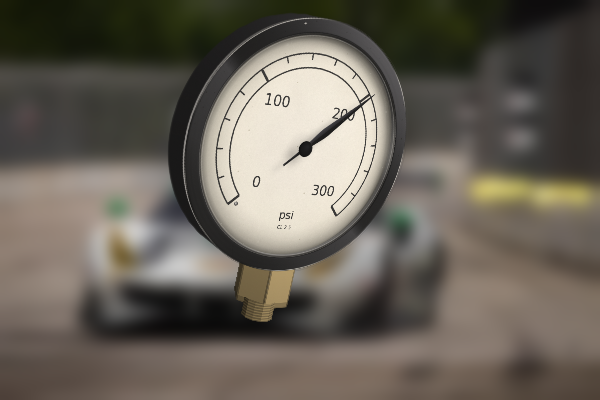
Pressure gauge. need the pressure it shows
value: 200 psi
